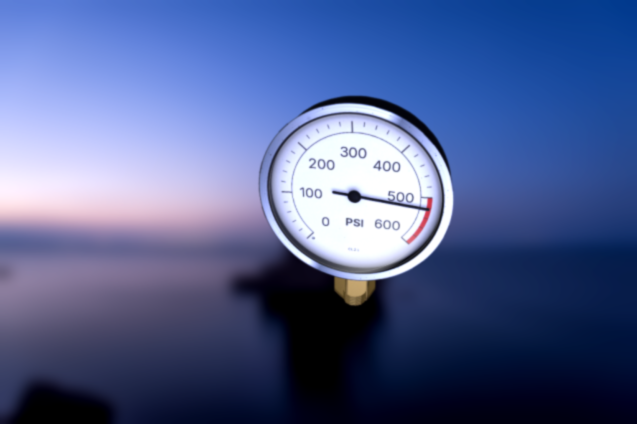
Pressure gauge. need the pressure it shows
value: 520 psi
